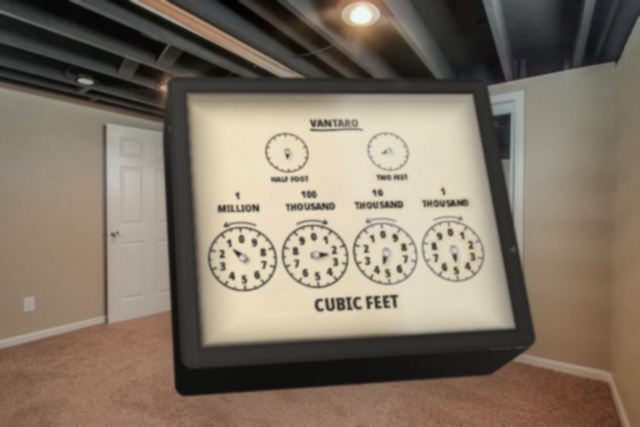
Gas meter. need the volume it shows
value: 124500 ft³
